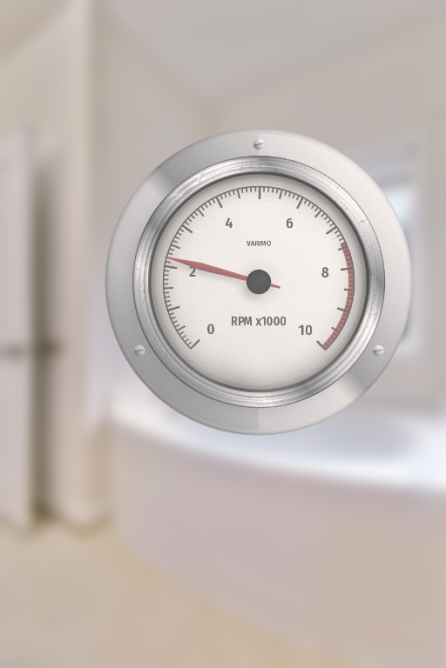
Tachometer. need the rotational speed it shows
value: 2200 rpm
